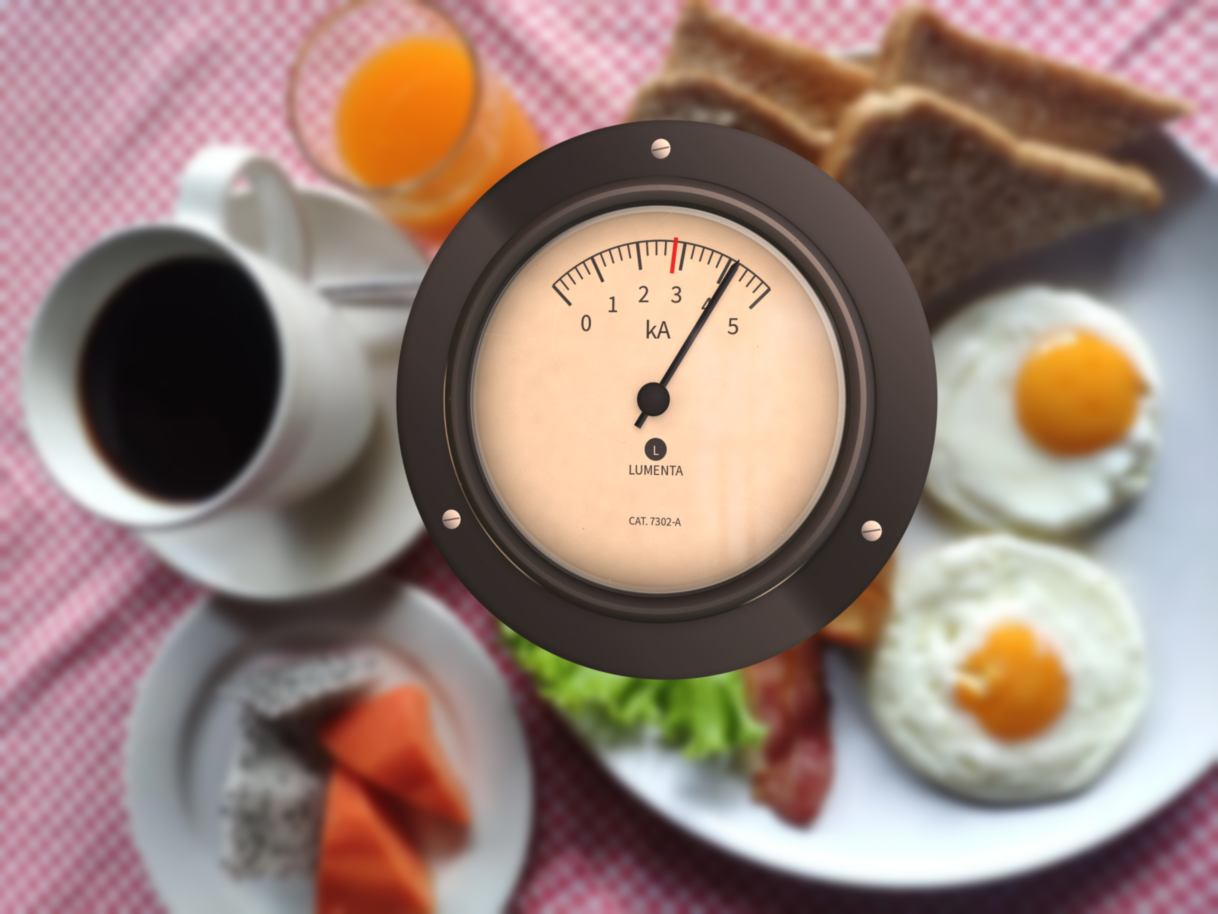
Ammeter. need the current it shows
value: 4.2 kA
